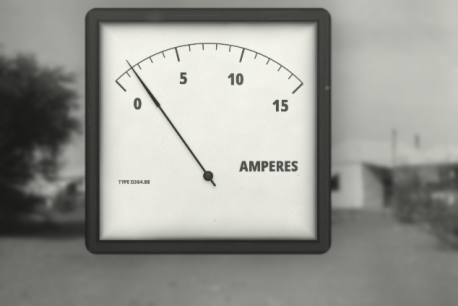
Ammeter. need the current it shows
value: 1.5 A
